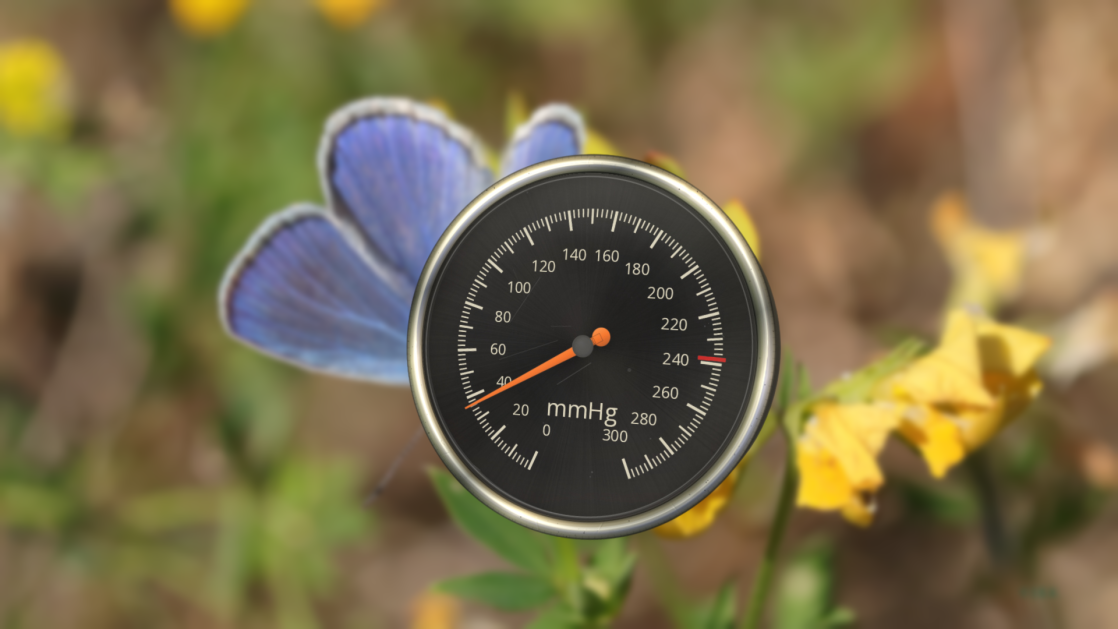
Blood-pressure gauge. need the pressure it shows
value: 36 mmHg
